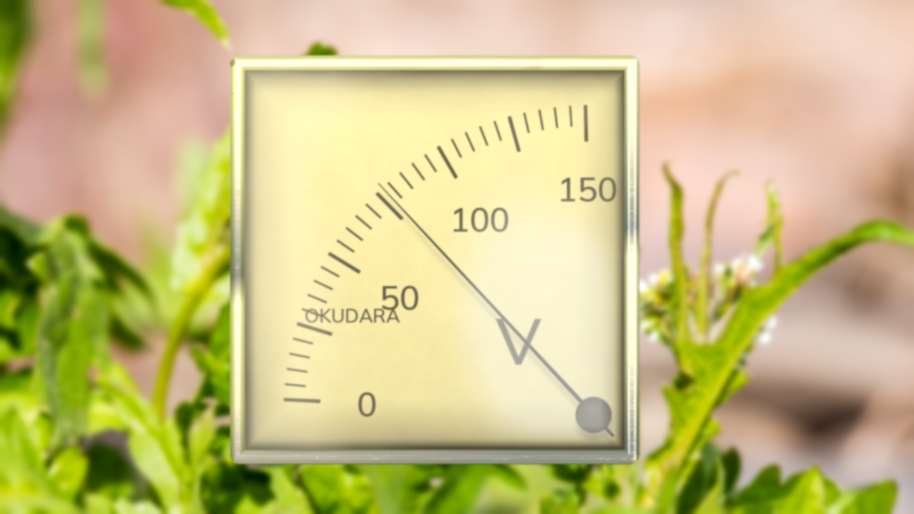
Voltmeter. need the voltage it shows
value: 77.5 V
